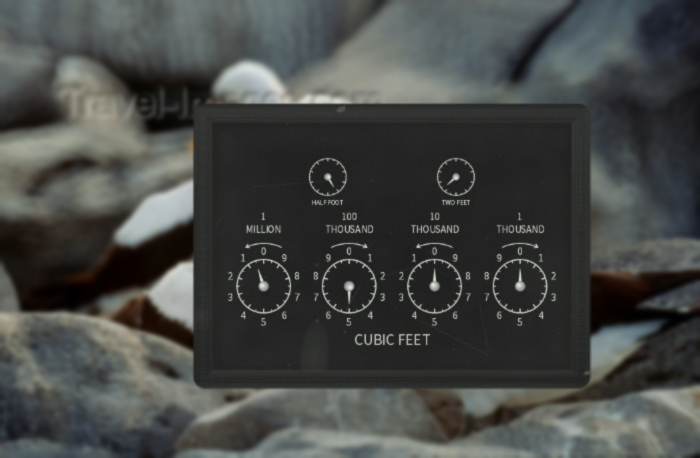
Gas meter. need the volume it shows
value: 50000 ft³
